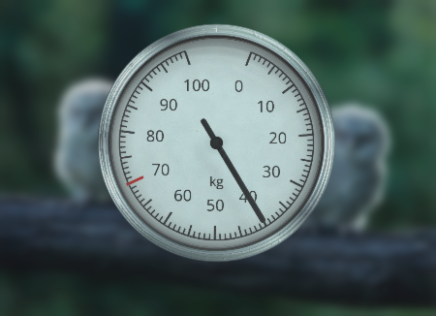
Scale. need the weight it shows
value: 40 kg
